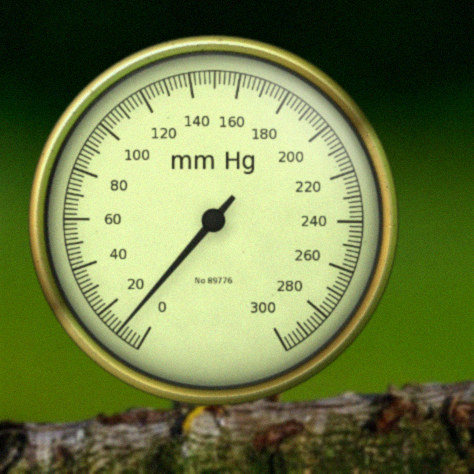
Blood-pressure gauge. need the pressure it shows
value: 10 mmHg
